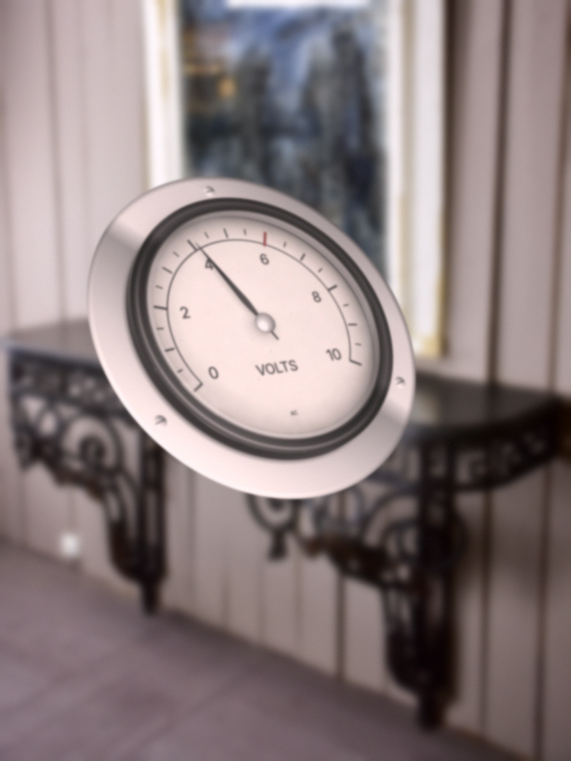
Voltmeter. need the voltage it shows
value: 4 V
